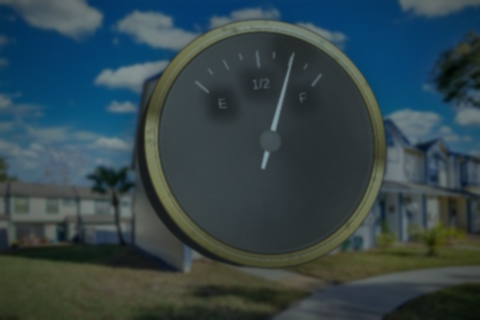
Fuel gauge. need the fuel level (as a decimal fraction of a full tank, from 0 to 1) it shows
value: 0.75
